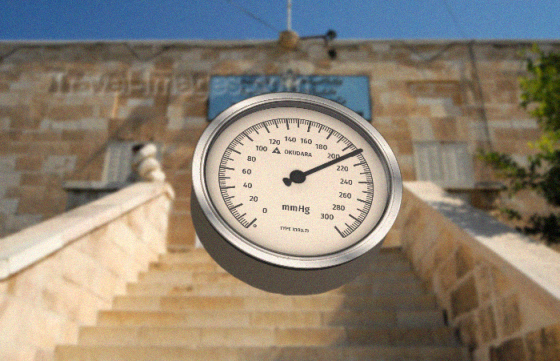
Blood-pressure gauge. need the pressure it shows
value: 210 mmHg
